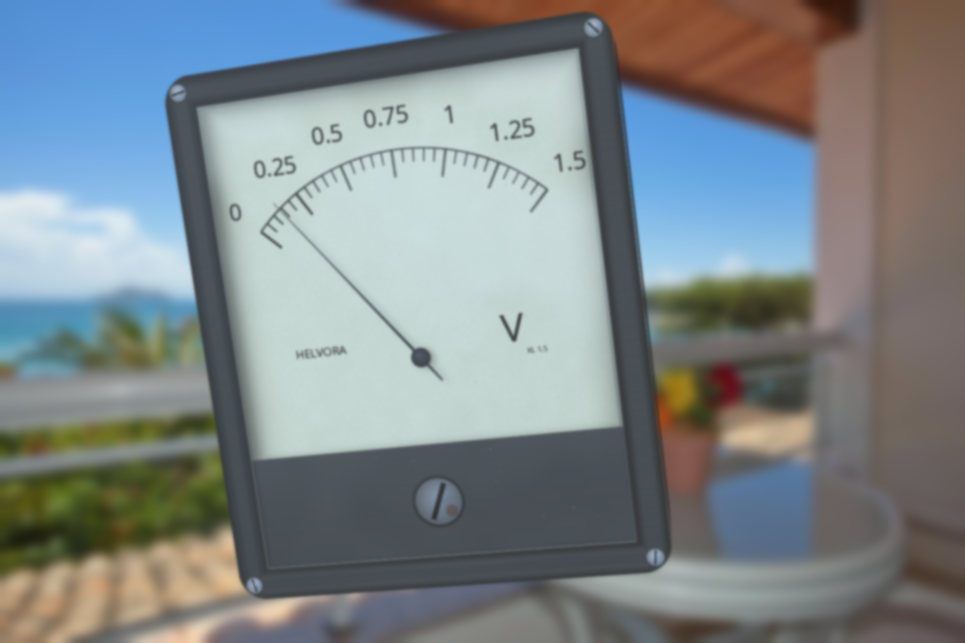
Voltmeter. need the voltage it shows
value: 0.15 V
